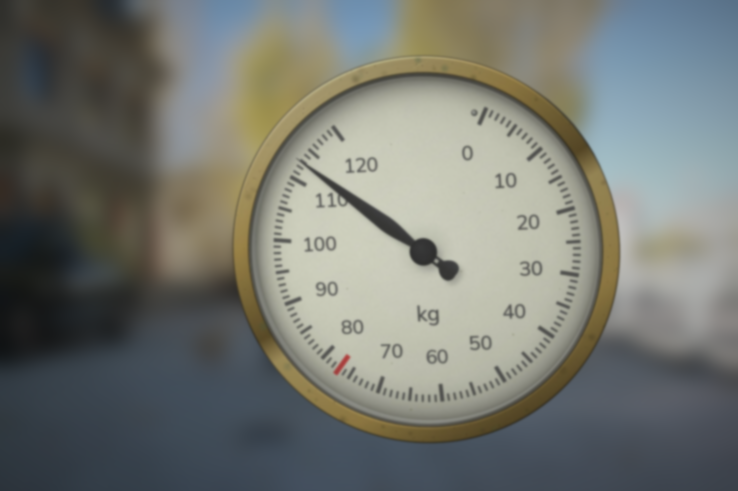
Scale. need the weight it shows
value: 113 kg
